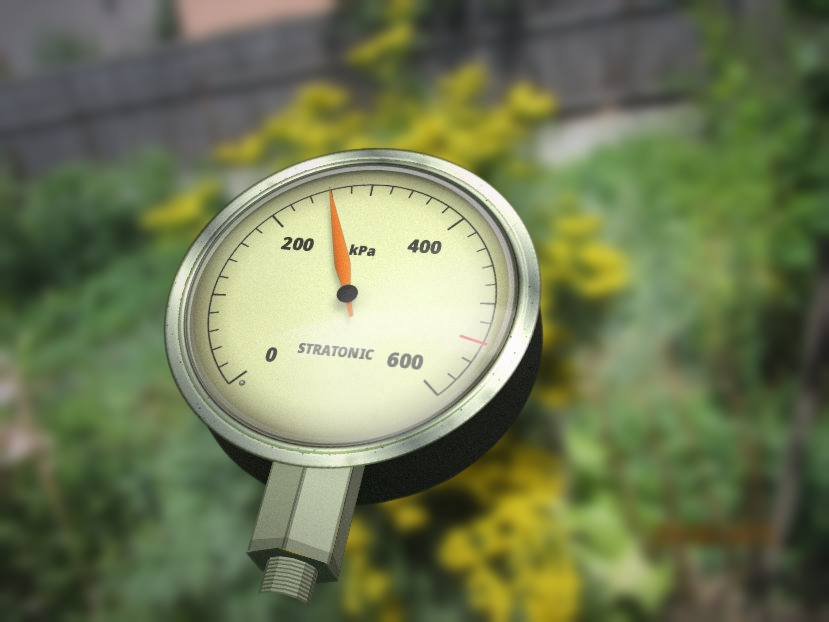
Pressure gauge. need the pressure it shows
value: 260 kPa
